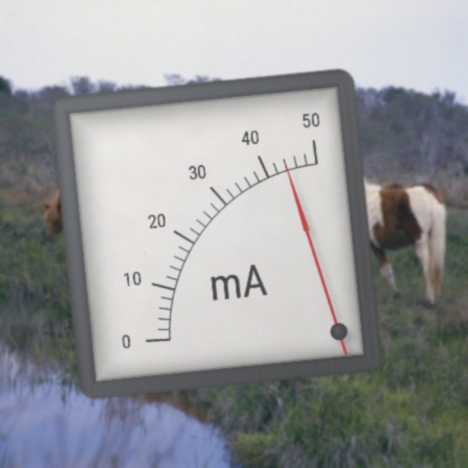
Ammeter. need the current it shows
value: 44 mA
